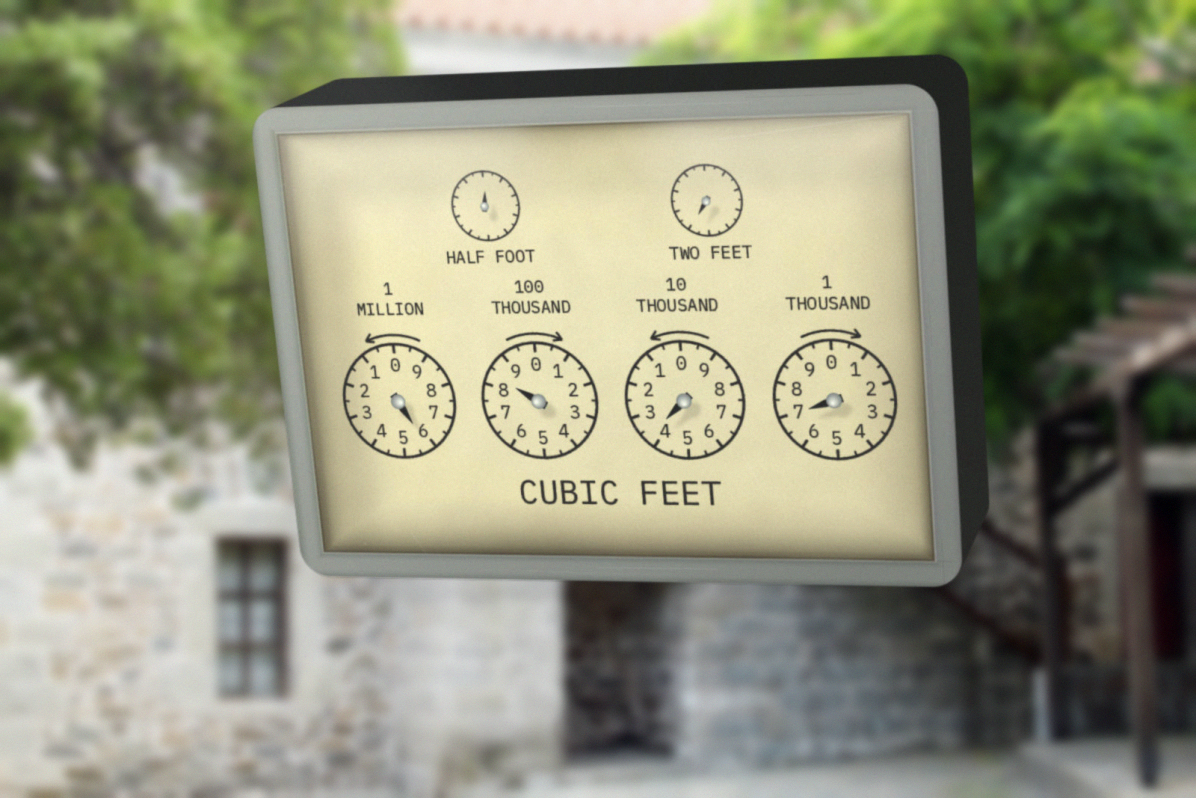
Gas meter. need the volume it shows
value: 583700 ft³
